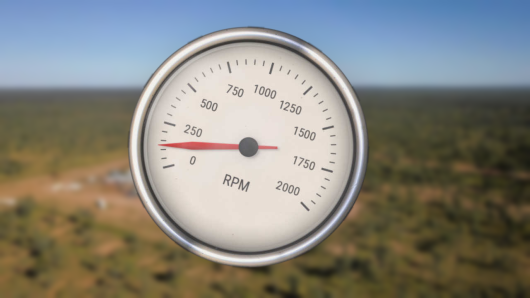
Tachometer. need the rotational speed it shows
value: 125 rpm
